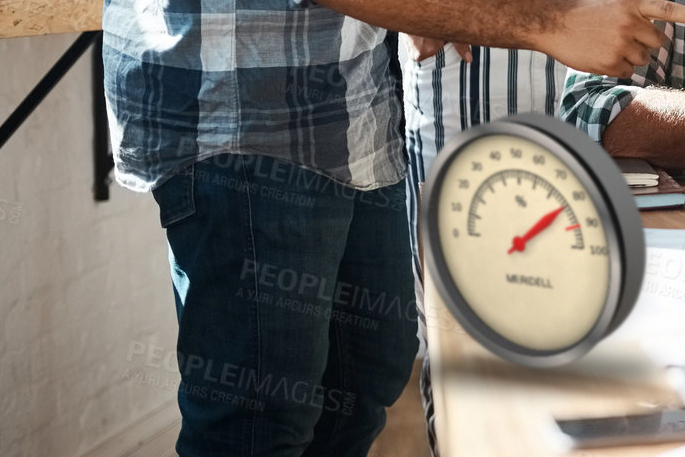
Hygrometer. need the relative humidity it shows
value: 80 %
